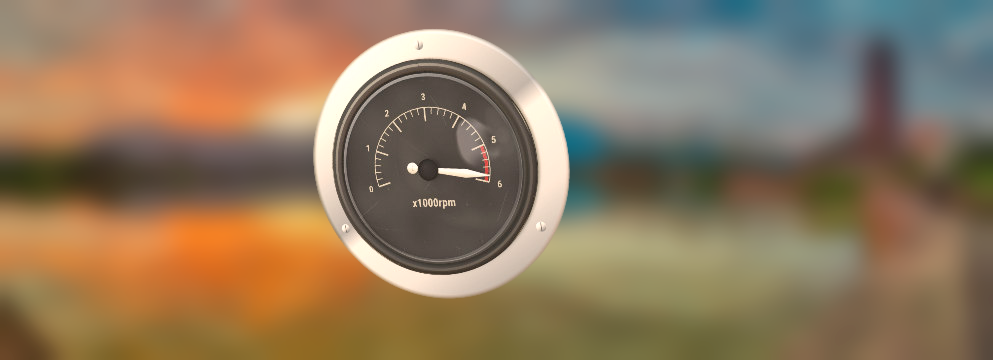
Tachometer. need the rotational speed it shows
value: 5800 rpm
